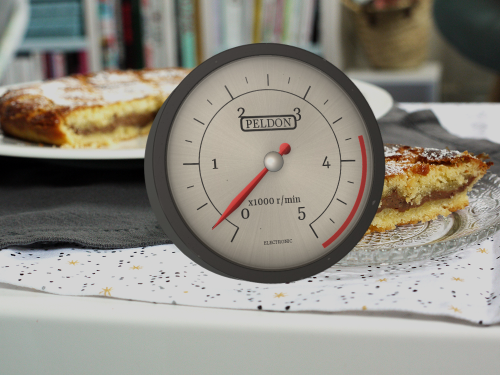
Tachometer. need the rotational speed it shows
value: 250 rpm
